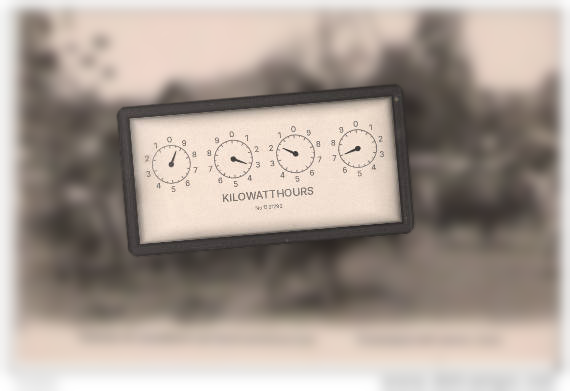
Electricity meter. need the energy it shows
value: 9317 kWh
